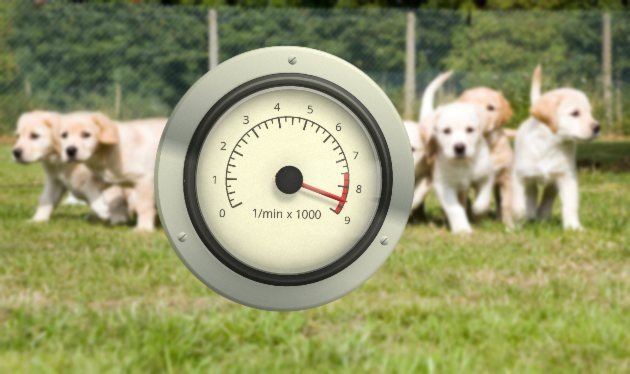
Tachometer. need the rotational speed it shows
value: 8500 rpm
